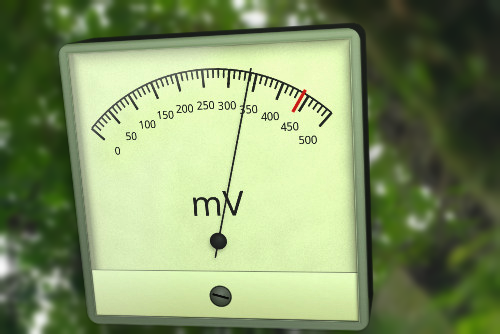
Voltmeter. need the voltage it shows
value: 340 mV
